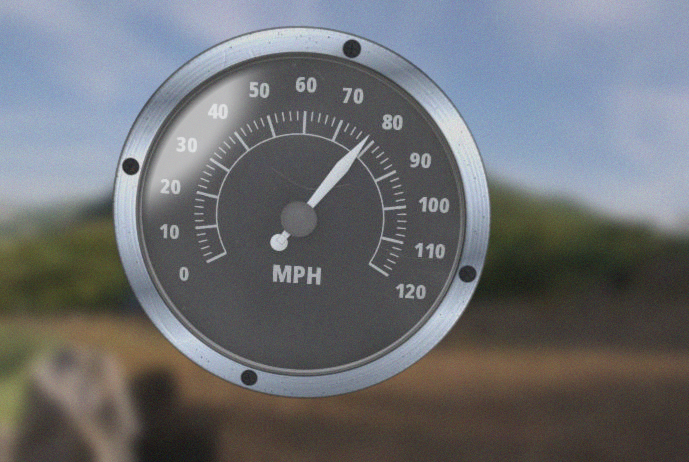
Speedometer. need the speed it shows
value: 78 mph
